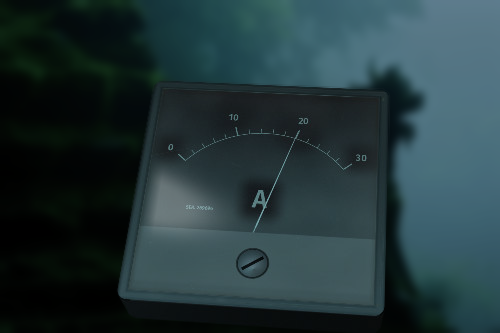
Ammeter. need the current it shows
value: 20 A
